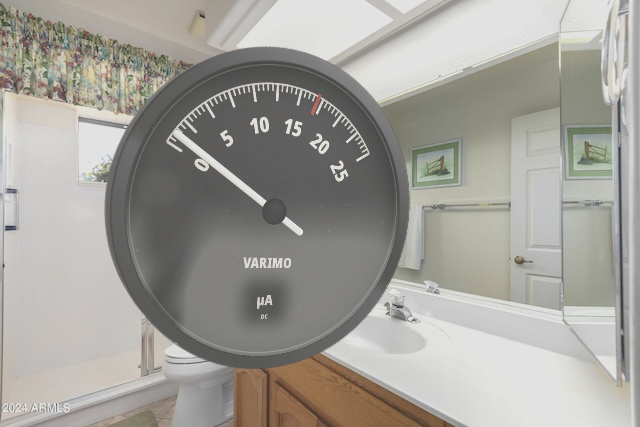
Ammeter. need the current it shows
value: 1 µA
